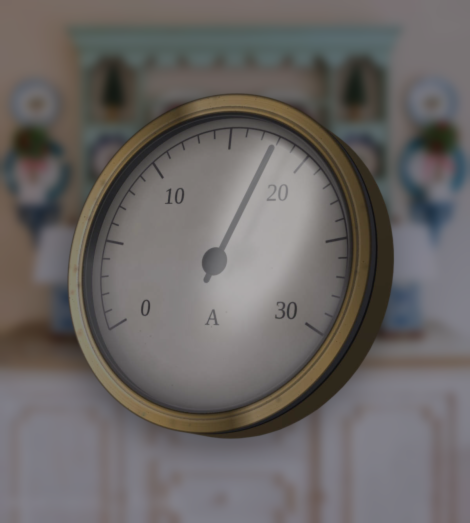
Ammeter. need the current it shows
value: 18 A
